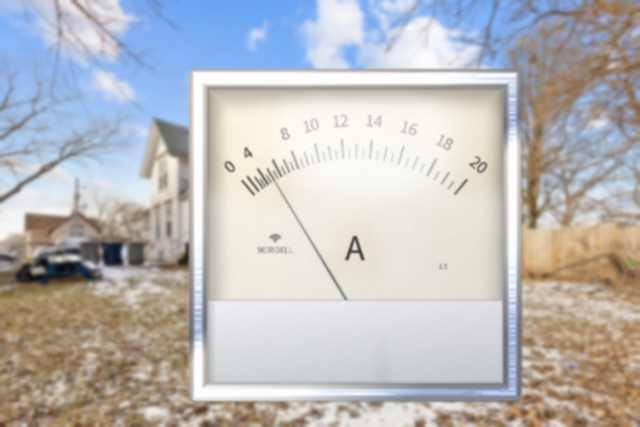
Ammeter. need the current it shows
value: 5 A
